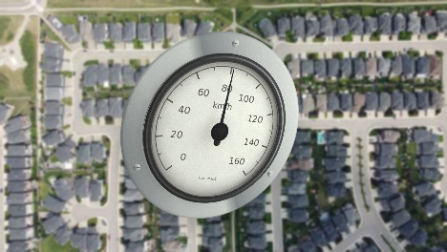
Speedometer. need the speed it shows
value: 80 km/h
